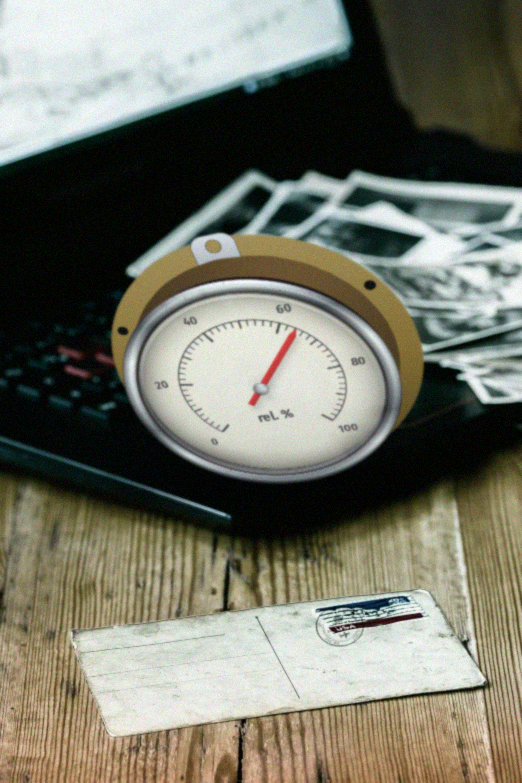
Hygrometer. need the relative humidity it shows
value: 64 %
